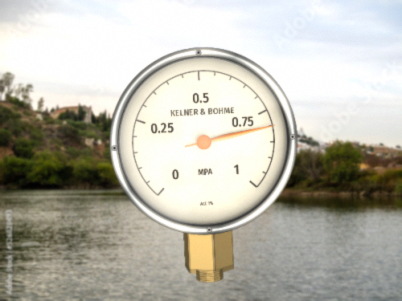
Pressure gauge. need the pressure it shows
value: 0.8 MPa
